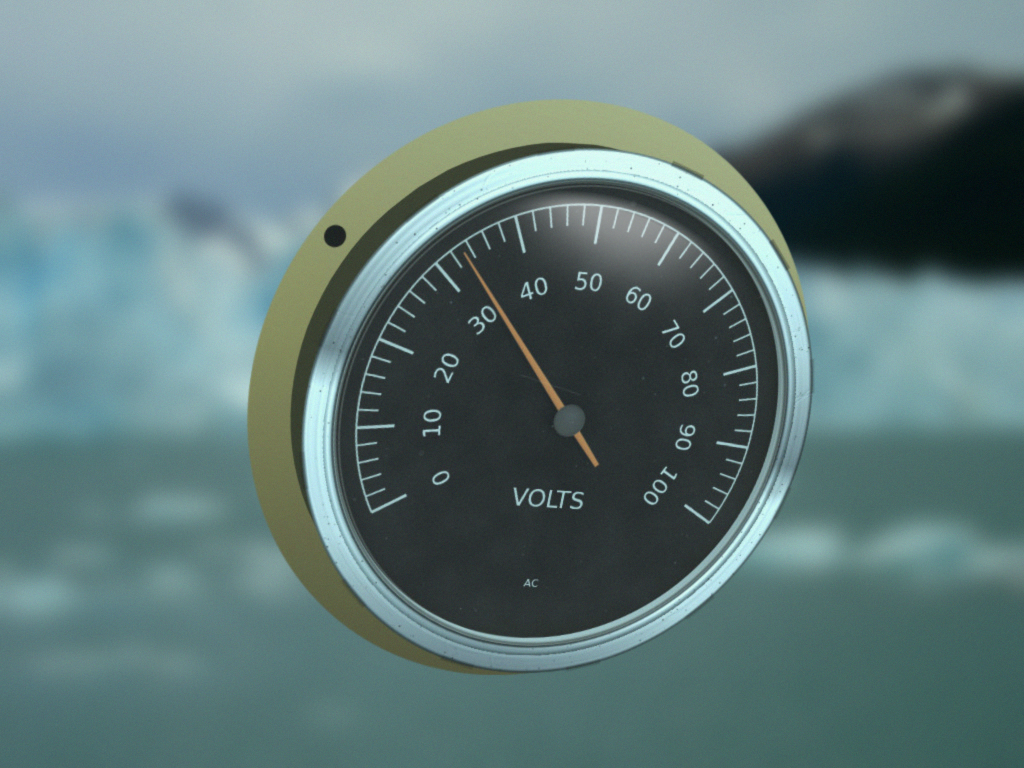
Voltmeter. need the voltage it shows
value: 33 V
